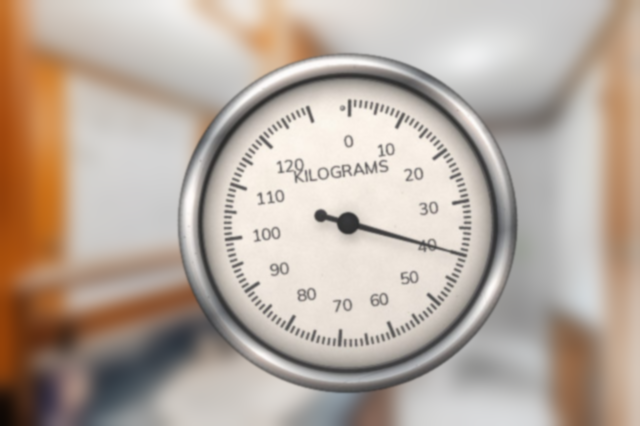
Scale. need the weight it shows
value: 40 kg
